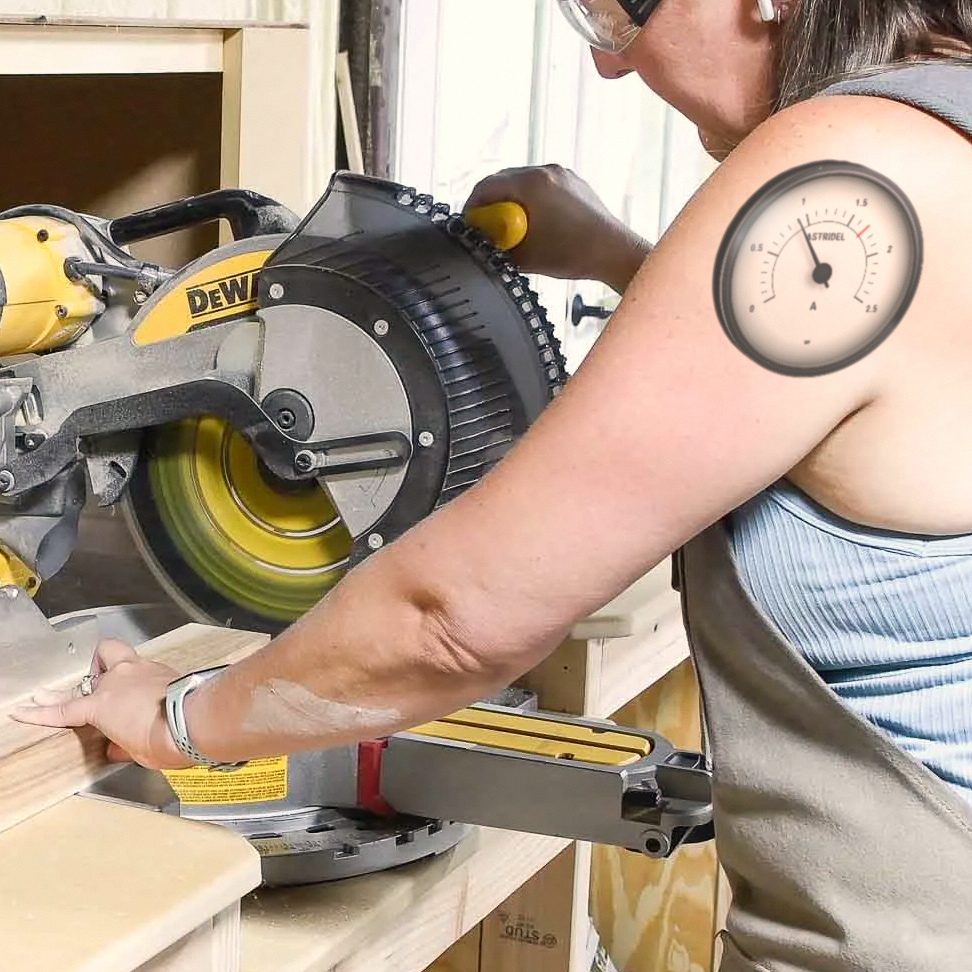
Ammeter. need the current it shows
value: 0.9 A
